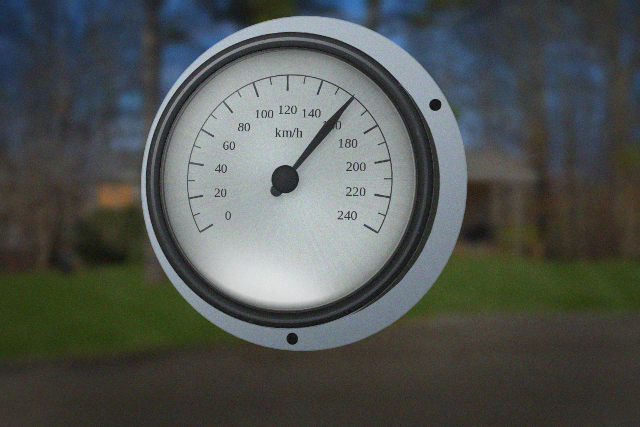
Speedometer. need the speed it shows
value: 160 km/h
